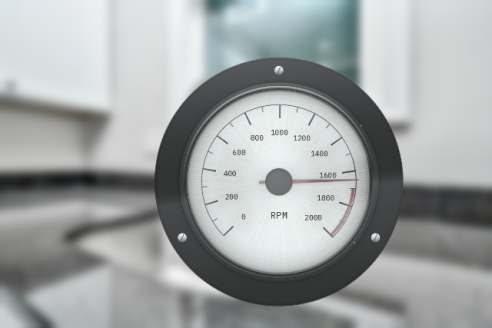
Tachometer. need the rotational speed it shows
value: 1650 rpm
